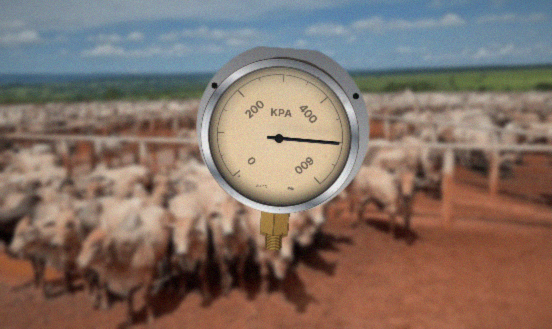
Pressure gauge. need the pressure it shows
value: 500 kPa
